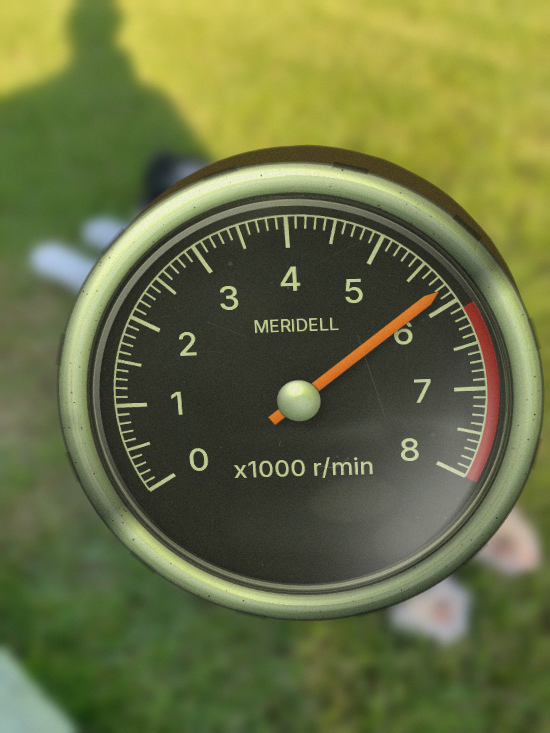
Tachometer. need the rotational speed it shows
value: 5800 rpm
